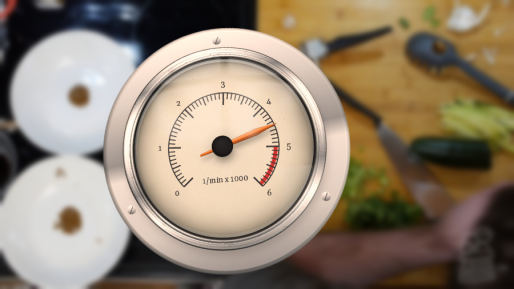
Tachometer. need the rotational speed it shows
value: 4500 rpm
